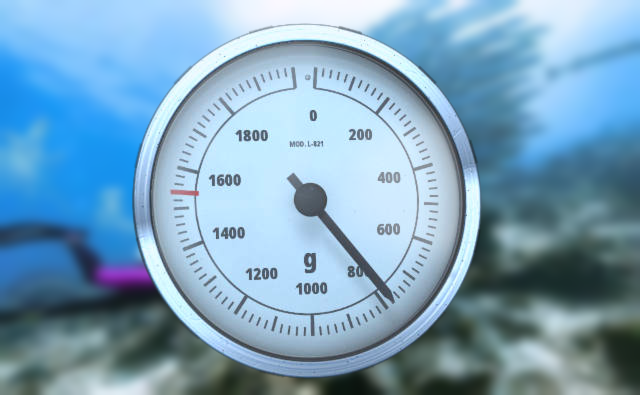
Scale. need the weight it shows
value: 780 g
